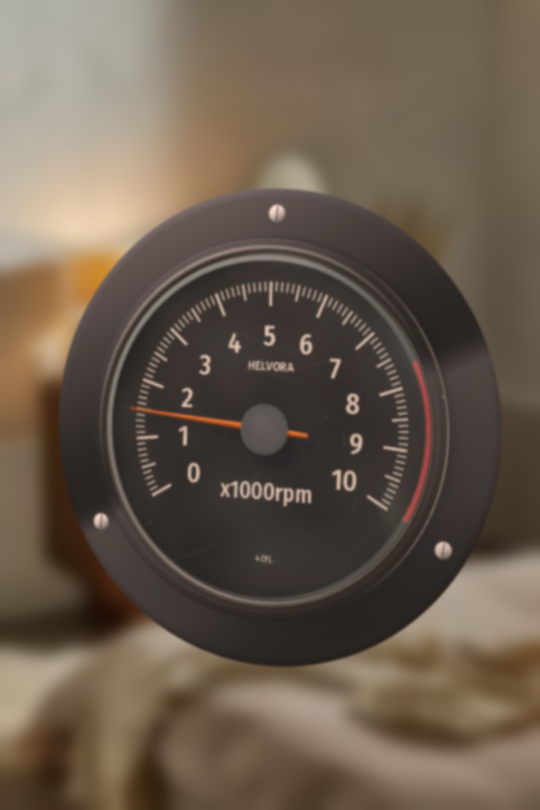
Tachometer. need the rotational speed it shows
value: 1500 rpm
